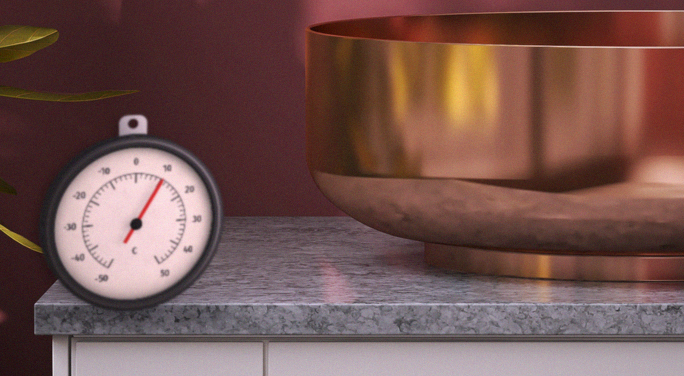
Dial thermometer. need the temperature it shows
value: 10 °C
